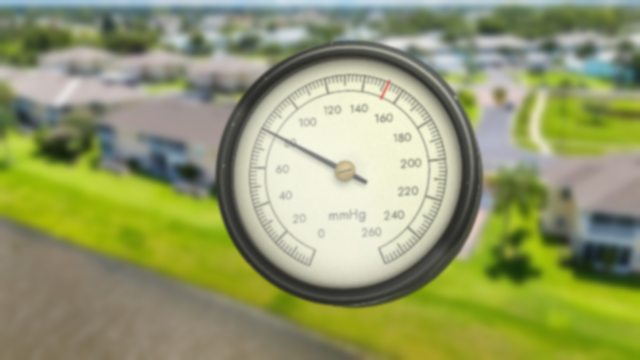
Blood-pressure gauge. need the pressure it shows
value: 80 mmHg
